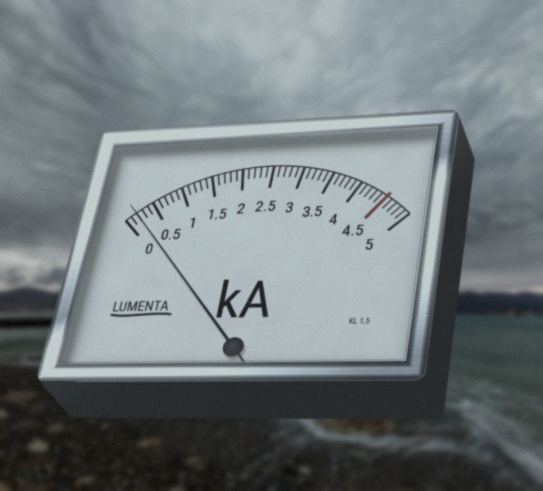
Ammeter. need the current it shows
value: 0.2 kA
